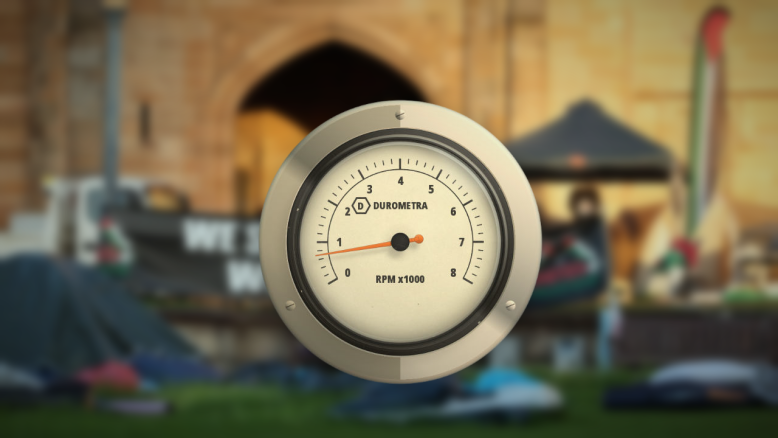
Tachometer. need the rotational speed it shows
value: 700 rpm
